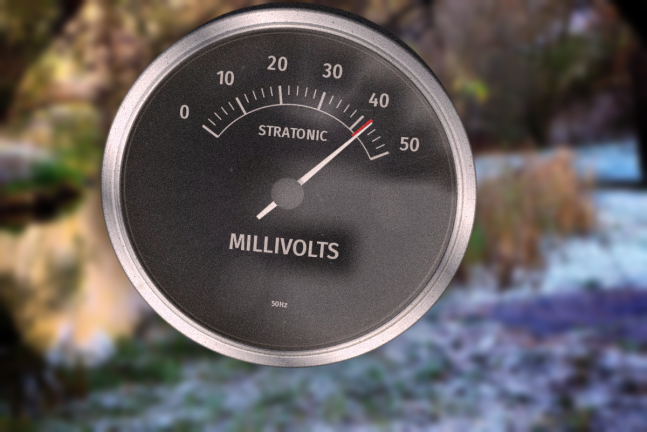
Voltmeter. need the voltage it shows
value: 42 mV
